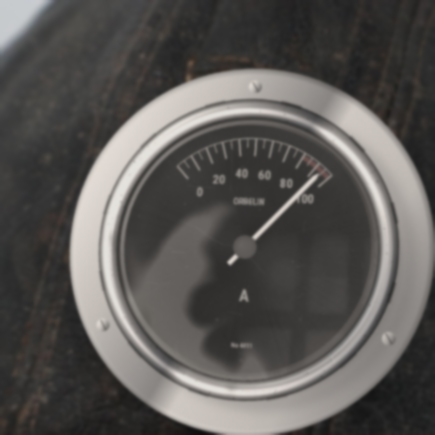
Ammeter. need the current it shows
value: 95 A
